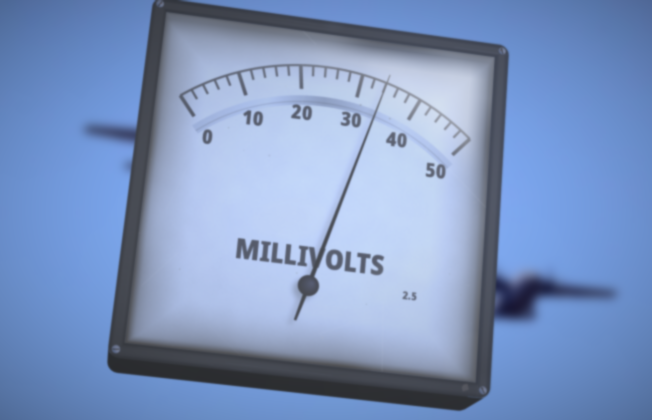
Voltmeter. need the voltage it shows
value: 34 mV
